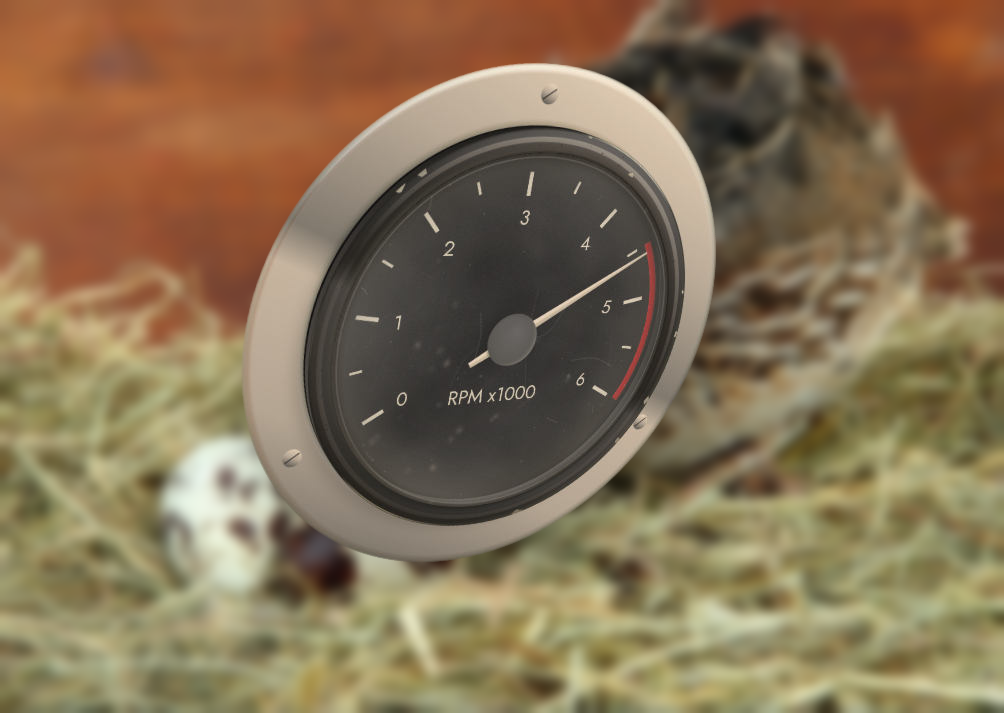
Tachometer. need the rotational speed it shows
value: 4500 rpm
